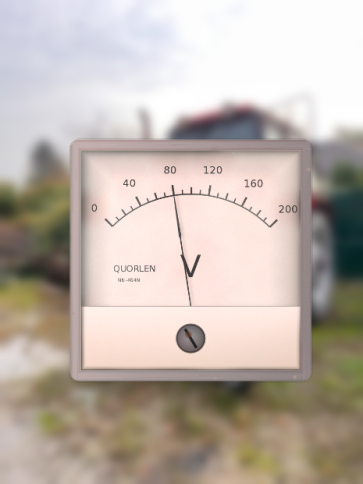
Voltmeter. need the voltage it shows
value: 80 V
